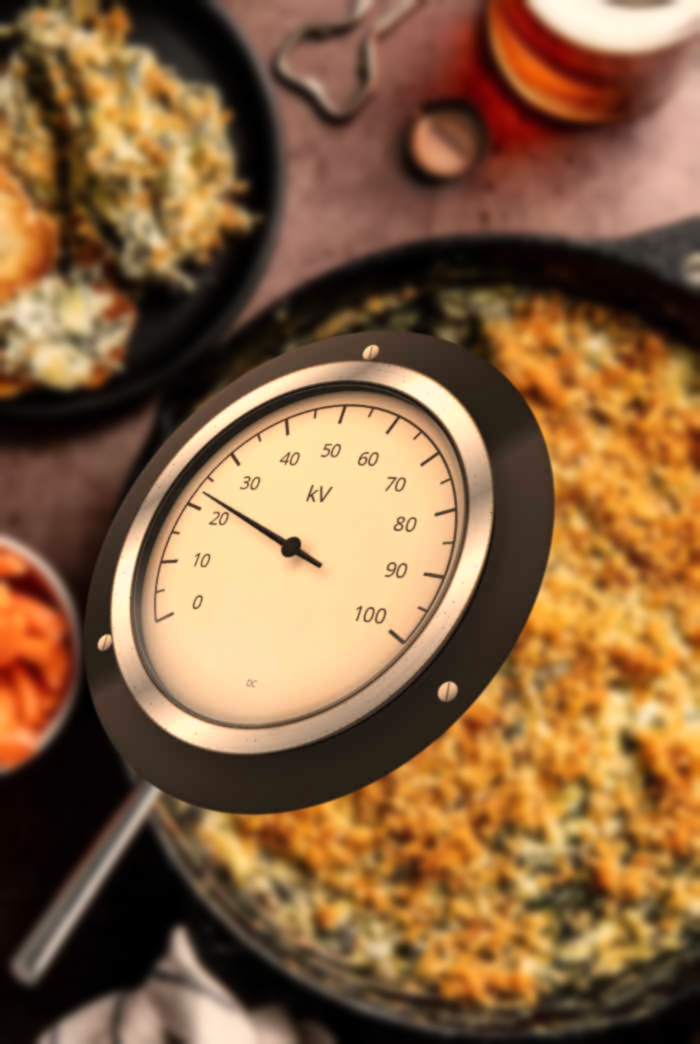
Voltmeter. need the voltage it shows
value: 22.5 kV
